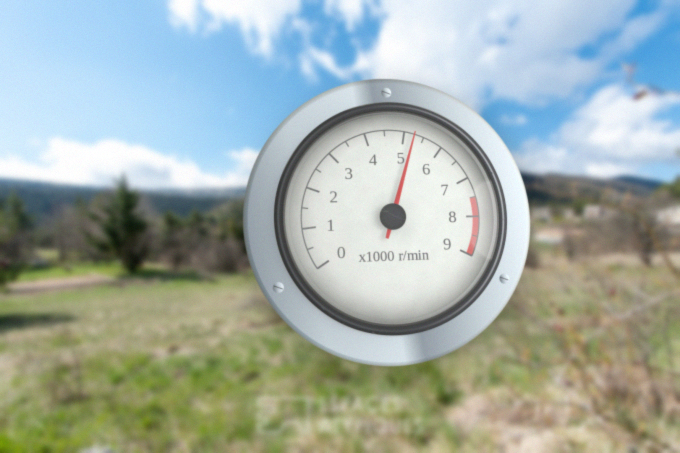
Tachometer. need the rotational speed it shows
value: 5250 rpm
